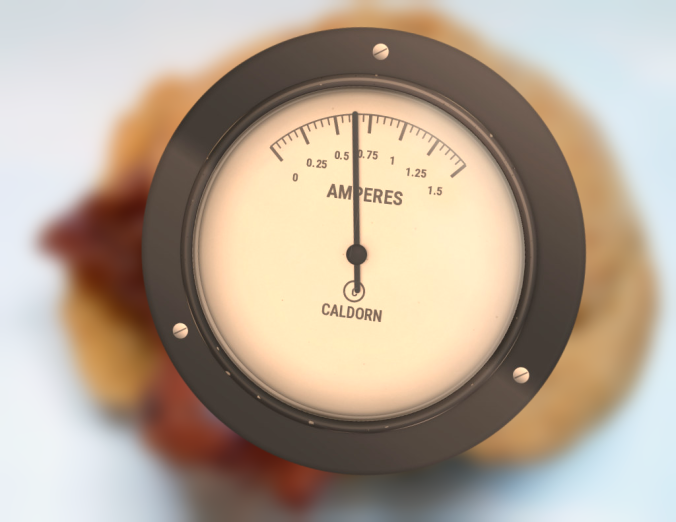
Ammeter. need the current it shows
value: 0.65 A
